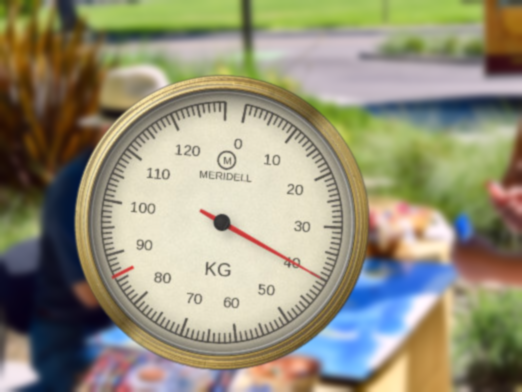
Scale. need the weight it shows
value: 40 kg
